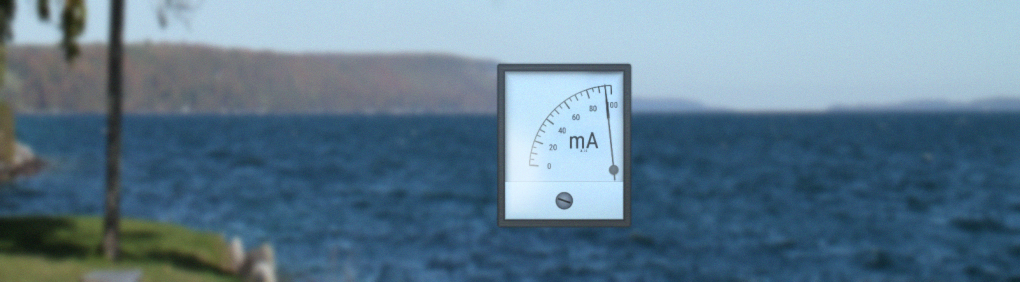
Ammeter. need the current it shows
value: 95 mA
